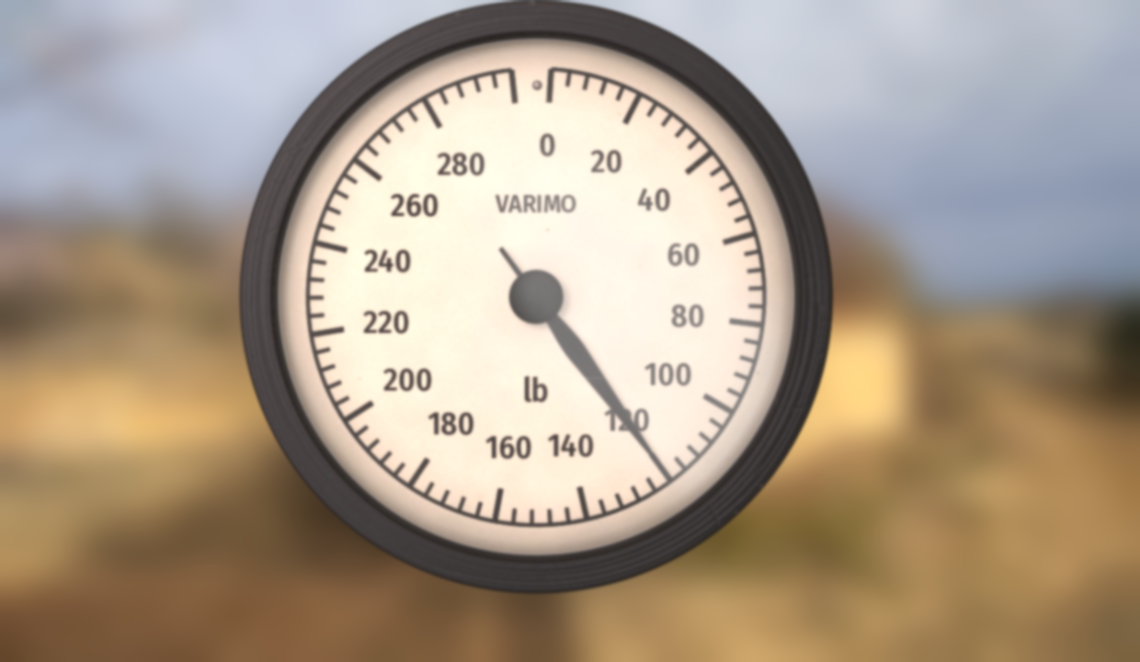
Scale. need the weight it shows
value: 120 lb
